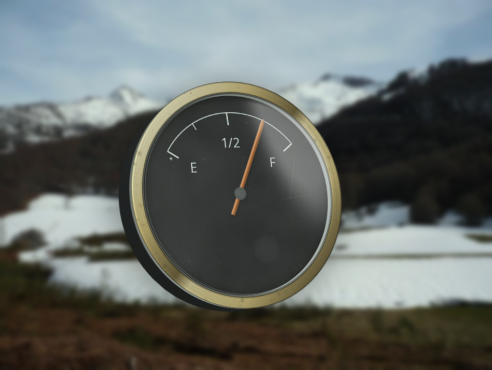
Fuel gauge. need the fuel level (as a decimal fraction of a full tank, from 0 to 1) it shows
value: 0.75
